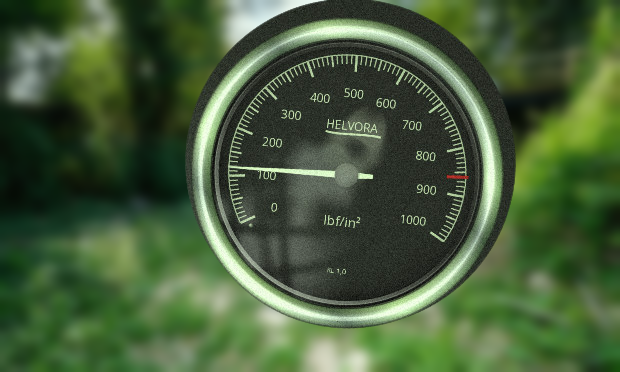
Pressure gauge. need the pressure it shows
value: 120 psi
